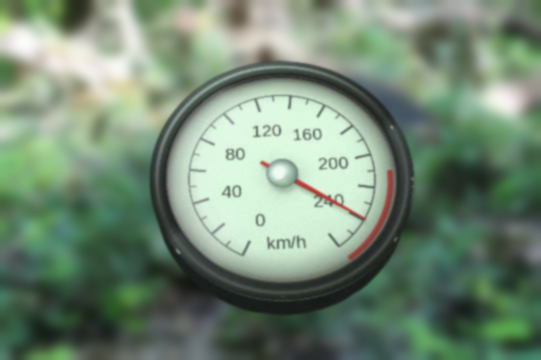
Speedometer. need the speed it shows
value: 240 km/h
